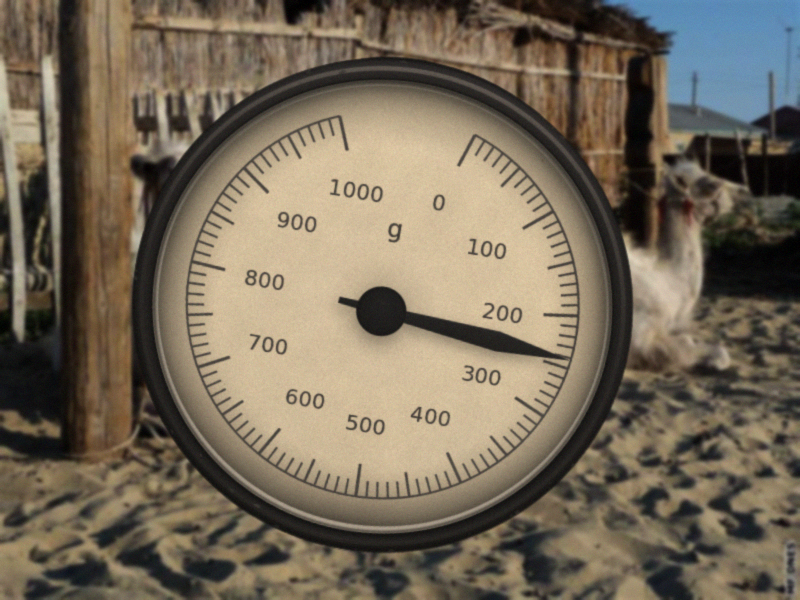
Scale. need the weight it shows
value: 240 g
